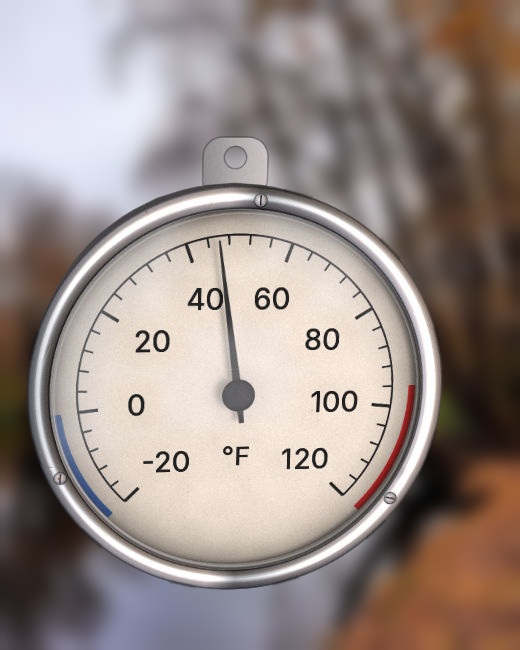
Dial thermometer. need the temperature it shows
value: 46 °F
